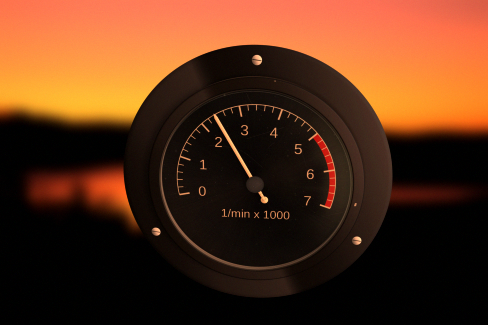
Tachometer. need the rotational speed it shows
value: 2400 rpm
